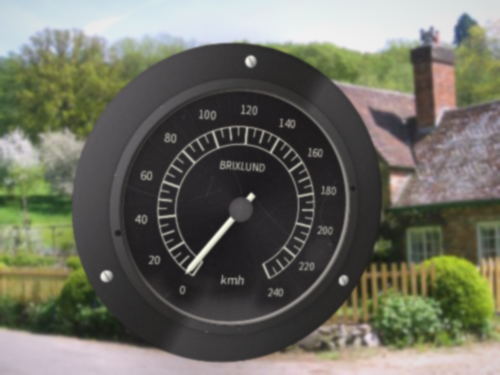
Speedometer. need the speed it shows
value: 5 km/h
